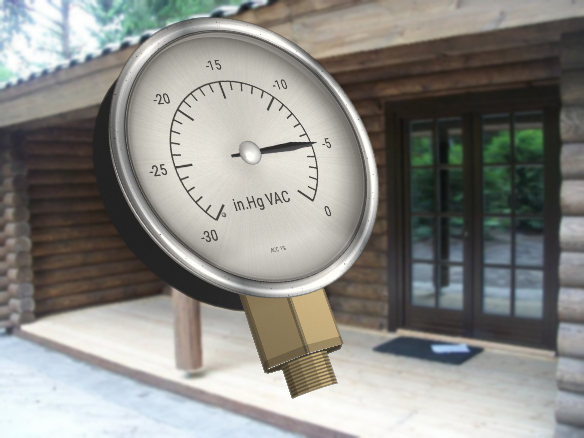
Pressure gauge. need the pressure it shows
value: -5 inHg
